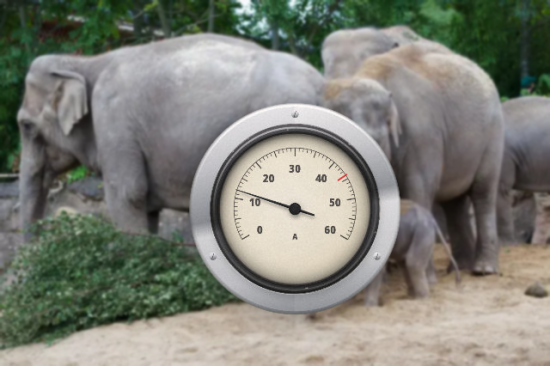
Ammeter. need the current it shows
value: 12 A
